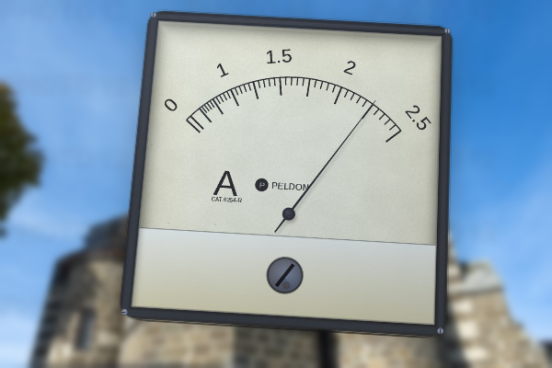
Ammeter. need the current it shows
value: 2.25 A
